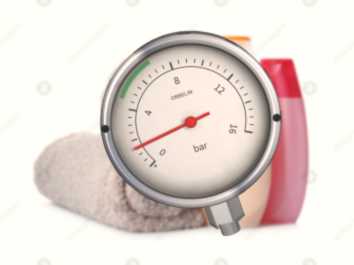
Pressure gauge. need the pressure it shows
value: 1.5 bar
